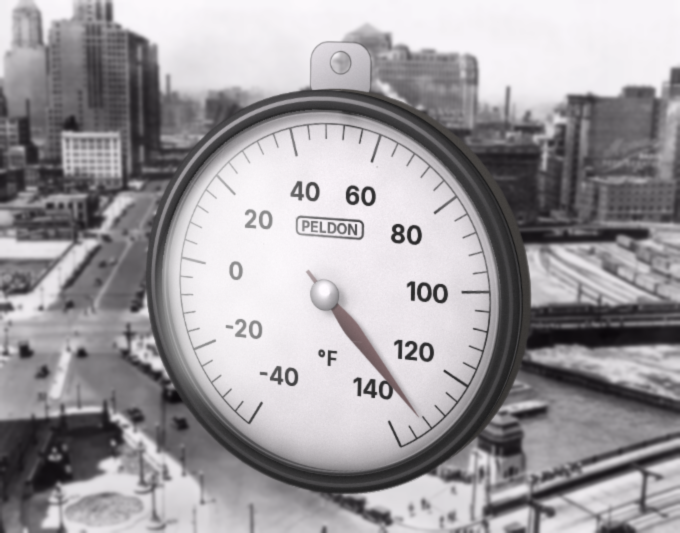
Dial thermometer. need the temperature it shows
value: 132 °F
